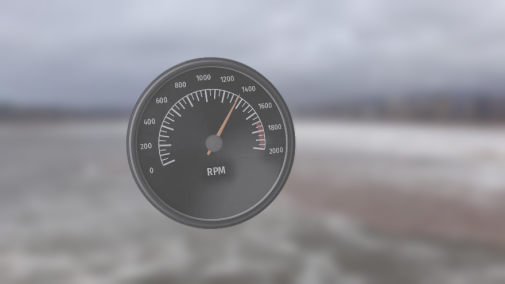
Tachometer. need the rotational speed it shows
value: 1350 rpm
